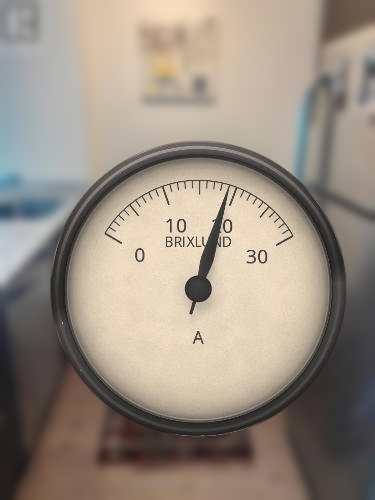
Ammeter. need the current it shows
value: 19 A
